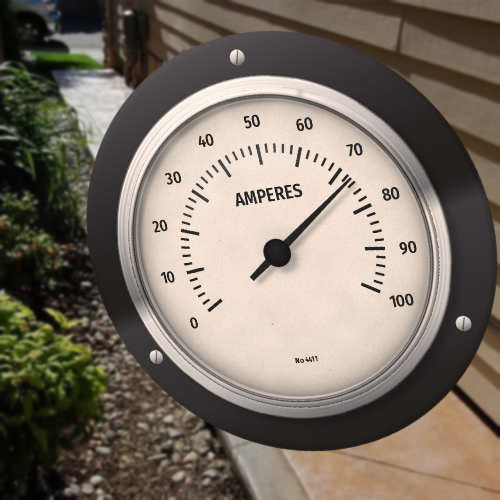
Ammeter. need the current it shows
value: 73 A
